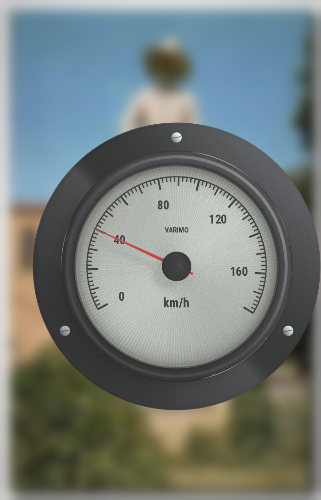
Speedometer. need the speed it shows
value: 40 km/h
